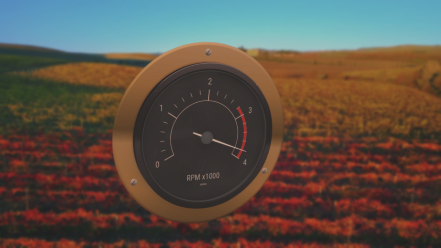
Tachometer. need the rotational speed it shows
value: 3800 rpm
